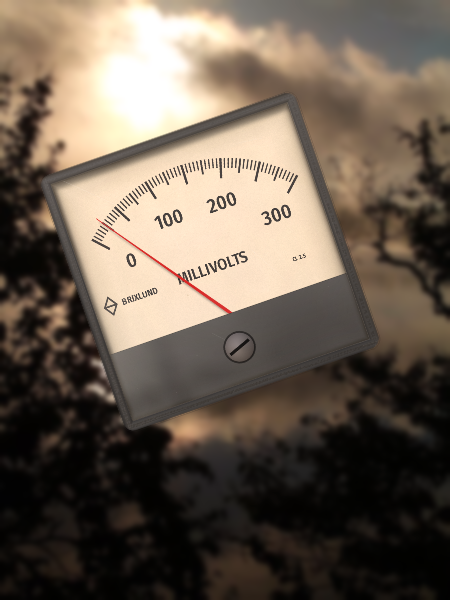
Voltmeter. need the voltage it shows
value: 25 mV
